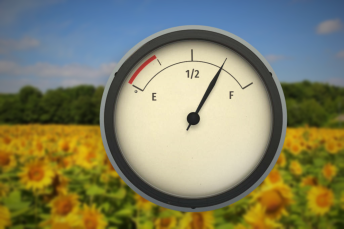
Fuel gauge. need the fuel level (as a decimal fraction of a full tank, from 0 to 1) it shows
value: 0.75
